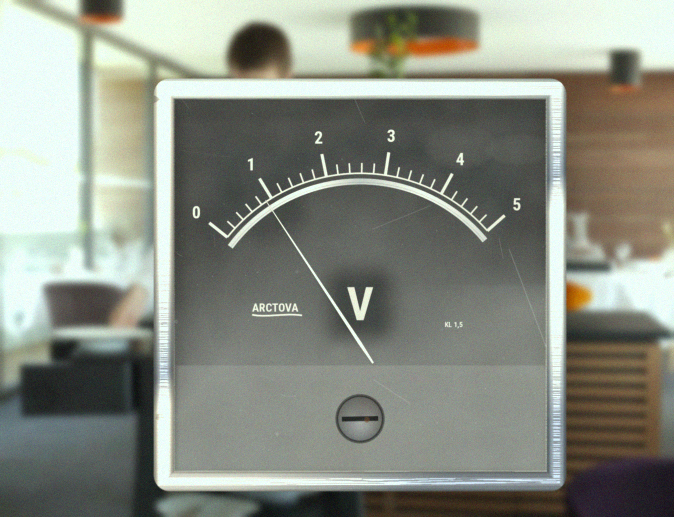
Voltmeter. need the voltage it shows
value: 0.9 V
